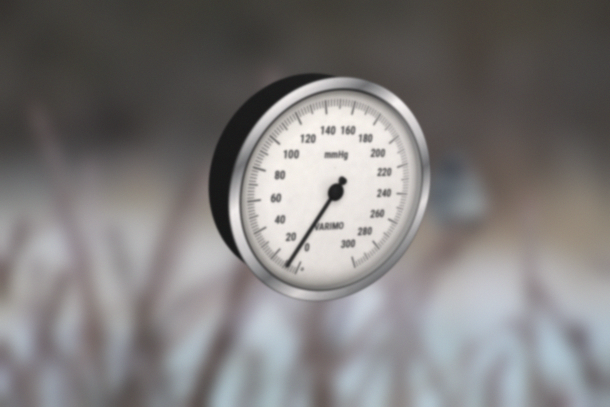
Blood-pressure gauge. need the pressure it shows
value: 10 mmHg
